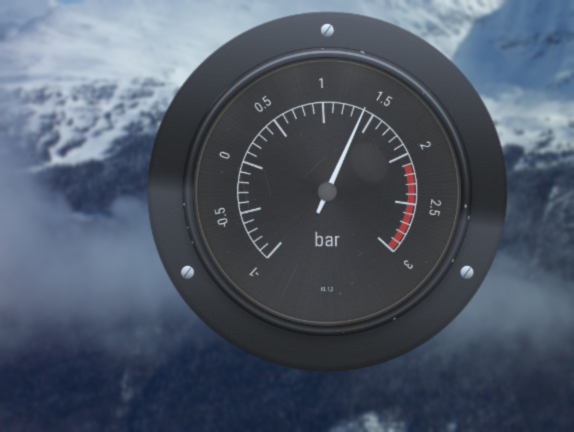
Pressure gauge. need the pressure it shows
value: 1.4 bar
